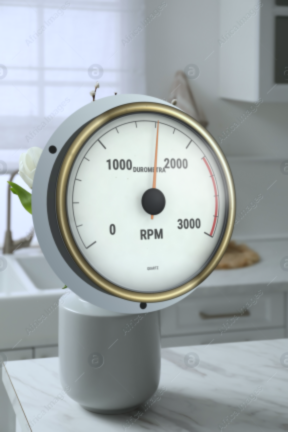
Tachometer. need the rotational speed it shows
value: 1600 rpm
